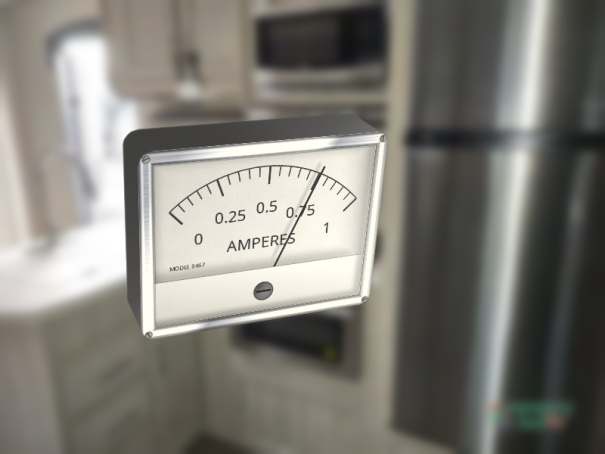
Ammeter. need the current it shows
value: 0.75 A
